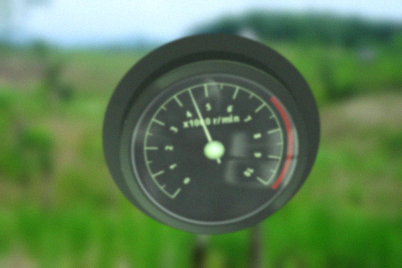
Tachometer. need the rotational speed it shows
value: 4500 rpm
